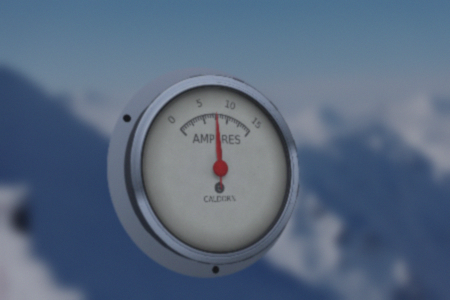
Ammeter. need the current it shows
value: 7.5 A
